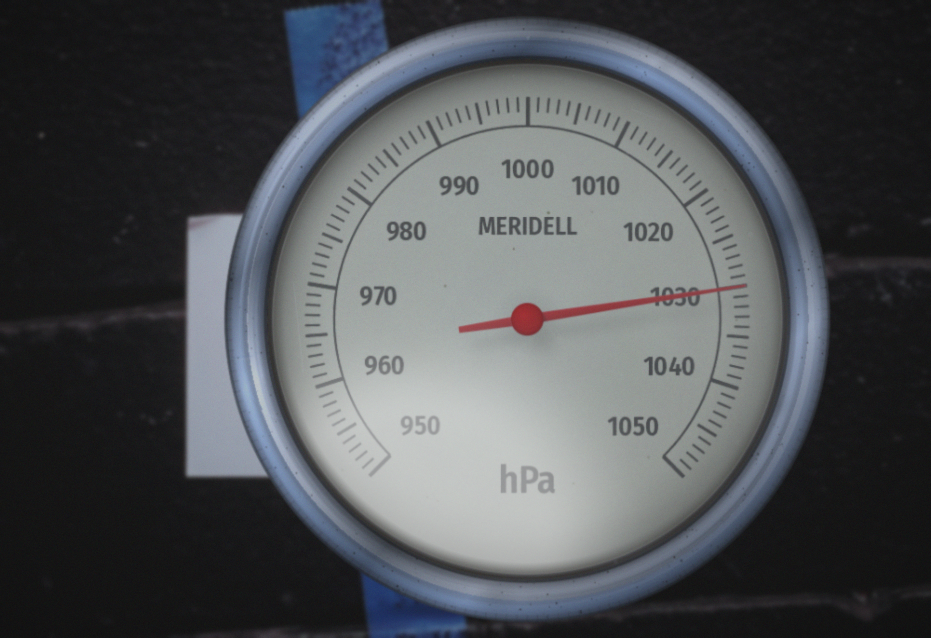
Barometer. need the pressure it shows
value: 1030 hPa
